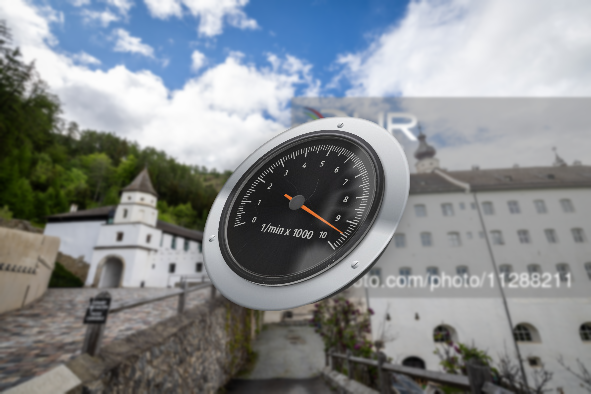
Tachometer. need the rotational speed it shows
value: 9500 rpm
